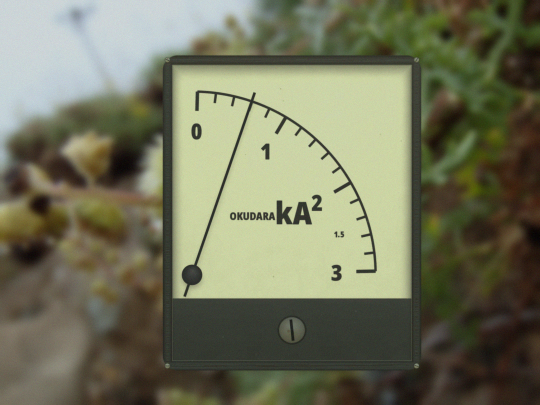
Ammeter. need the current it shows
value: 0.6 kA
